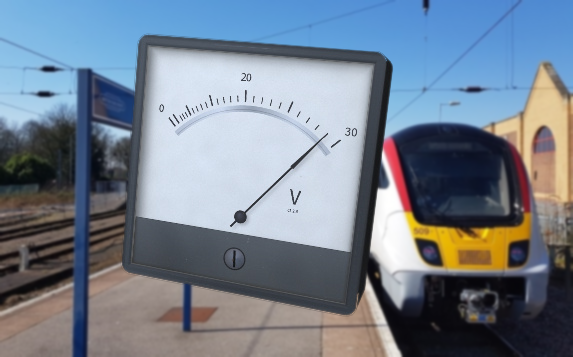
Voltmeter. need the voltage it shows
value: 29 V
